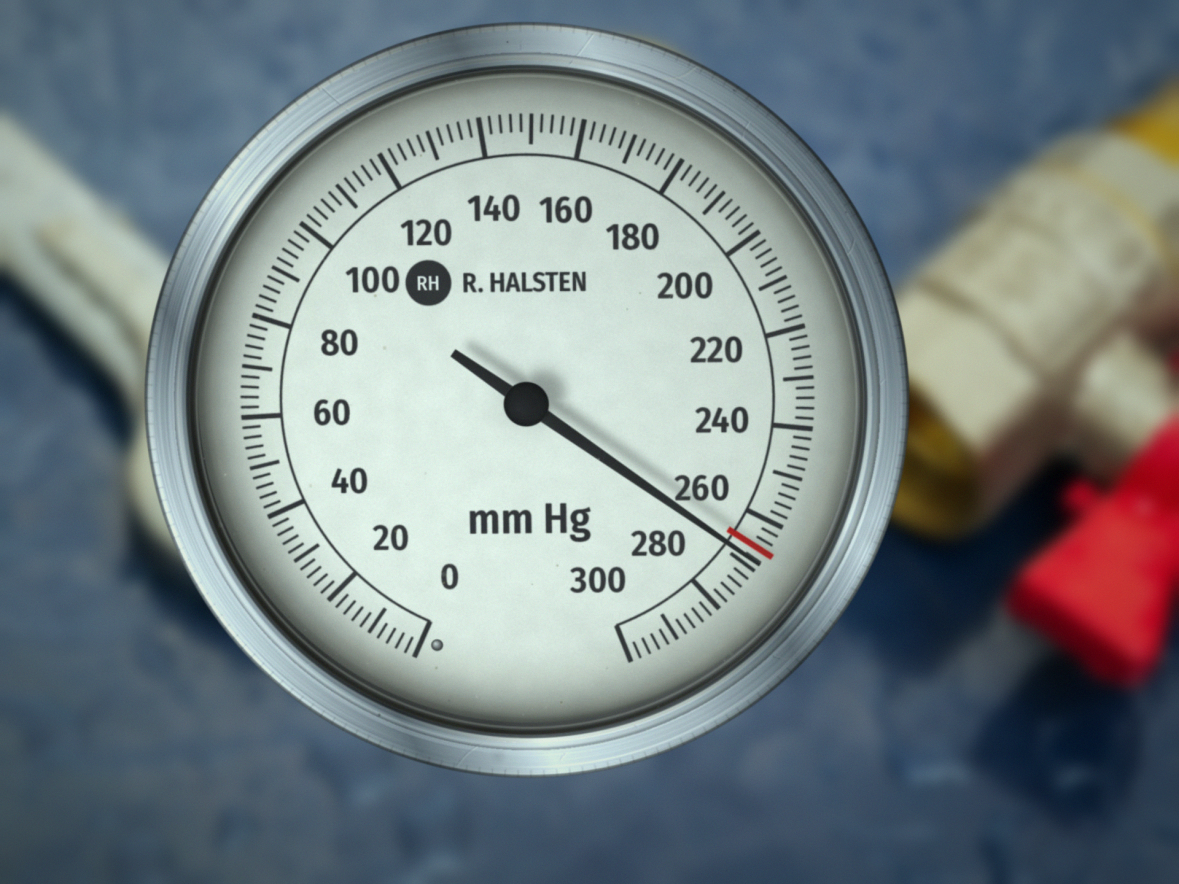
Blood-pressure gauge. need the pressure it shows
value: 268 mmHg
